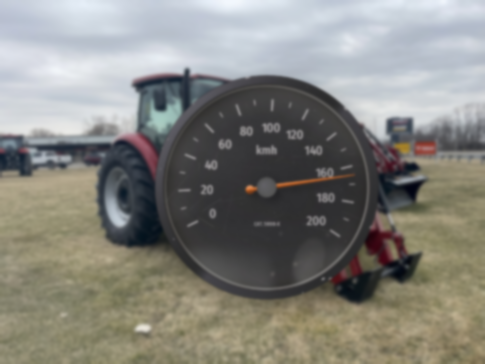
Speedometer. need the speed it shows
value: 165 km/h
